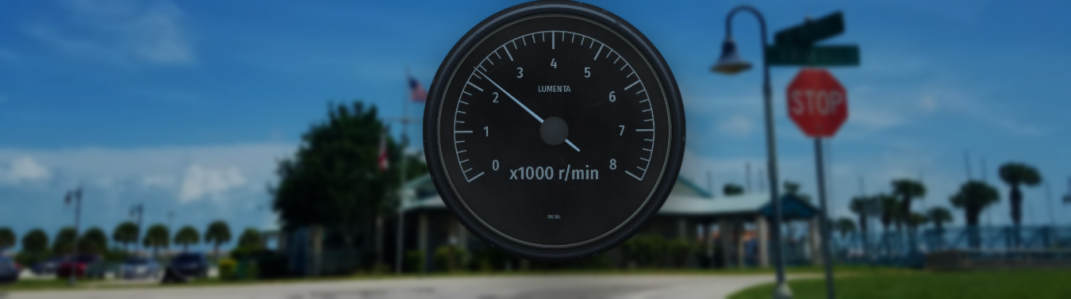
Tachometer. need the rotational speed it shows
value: 2300 rpm
